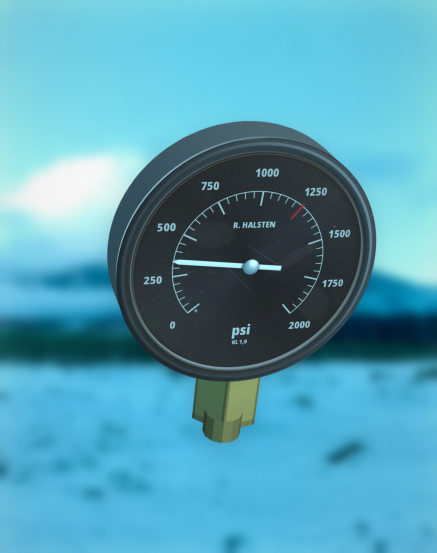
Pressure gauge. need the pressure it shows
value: 350 psi
